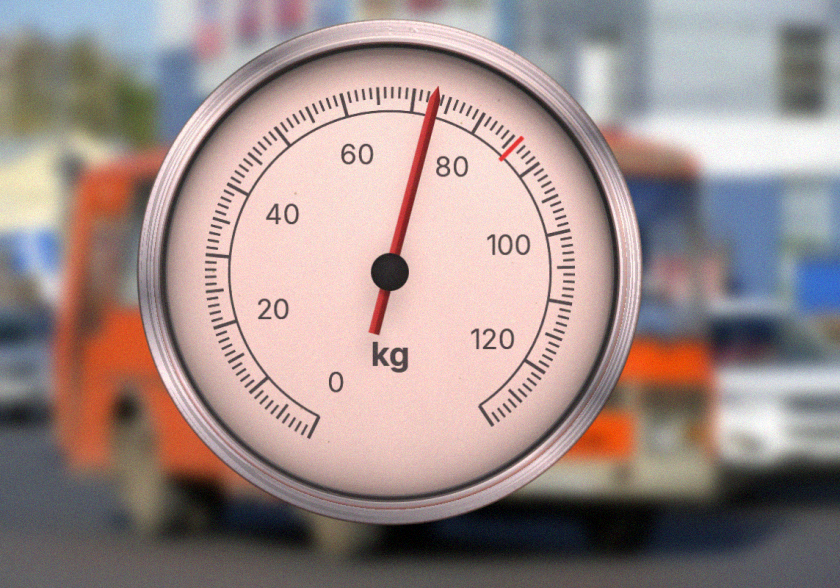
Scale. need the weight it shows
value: 73 kg
